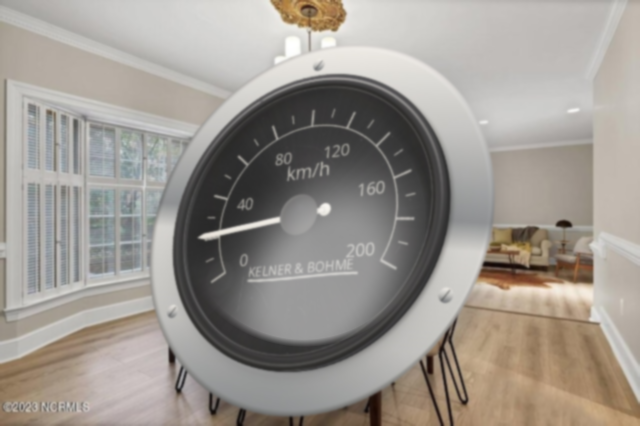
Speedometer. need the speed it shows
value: 20 km/h
